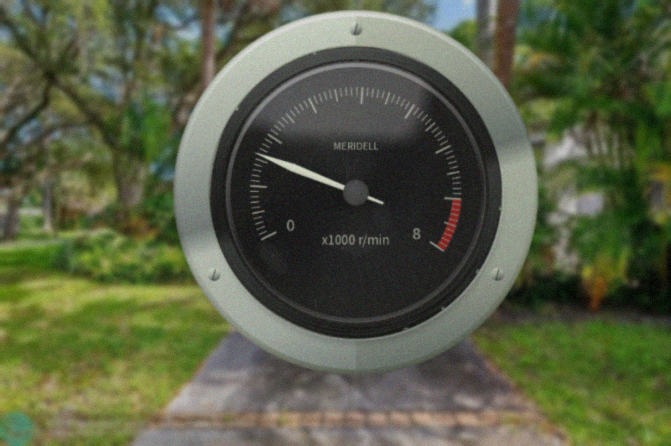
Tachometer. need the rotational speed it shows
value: 1600 rpm
